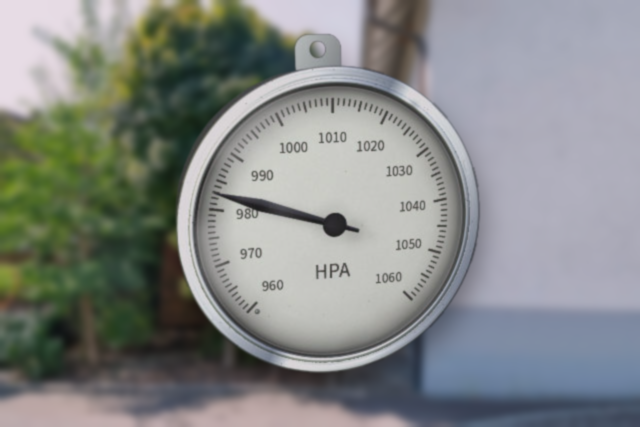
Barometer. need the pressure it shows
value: 983 hPa
